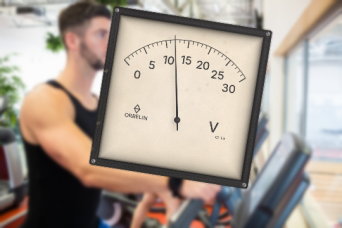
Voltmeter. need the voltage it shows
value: 12 V
